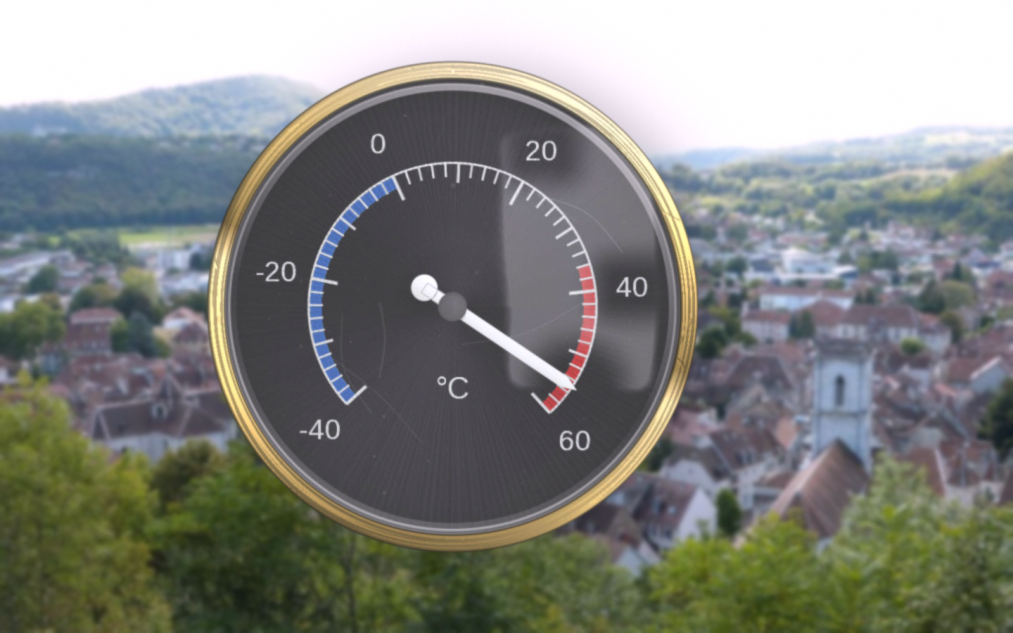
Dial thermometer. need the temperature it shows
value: 55 °C
